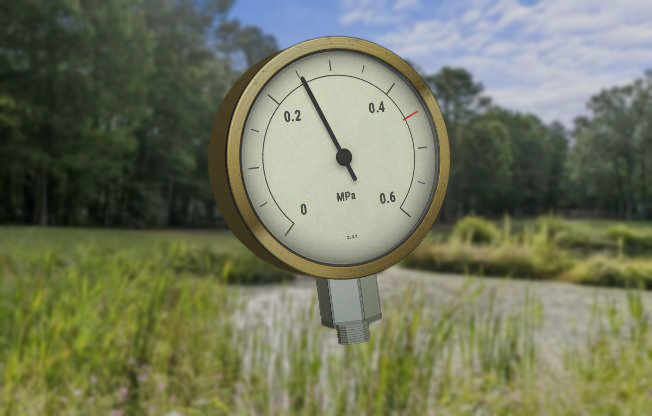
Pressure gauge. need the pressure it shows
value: 0.25 MPa
